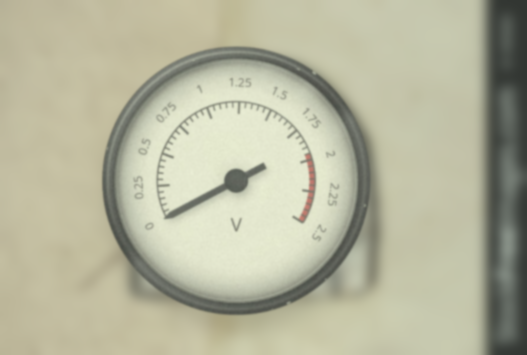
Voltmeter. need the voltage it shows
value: 0 V
